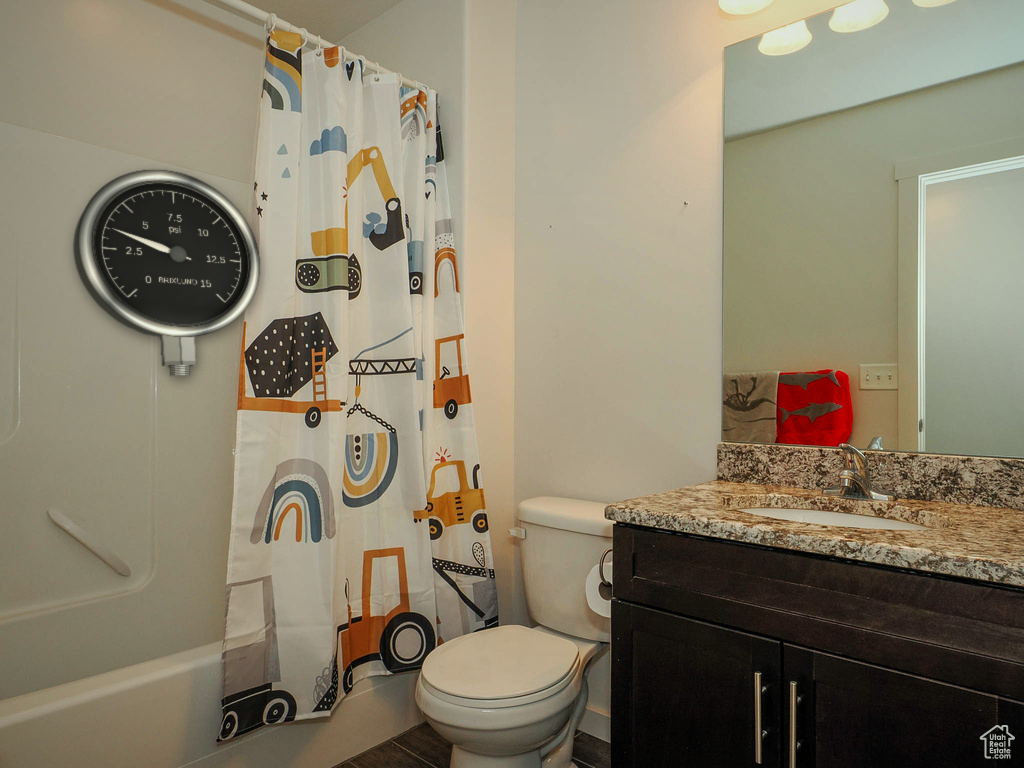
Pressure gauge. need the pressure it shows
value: 3.5 psi
